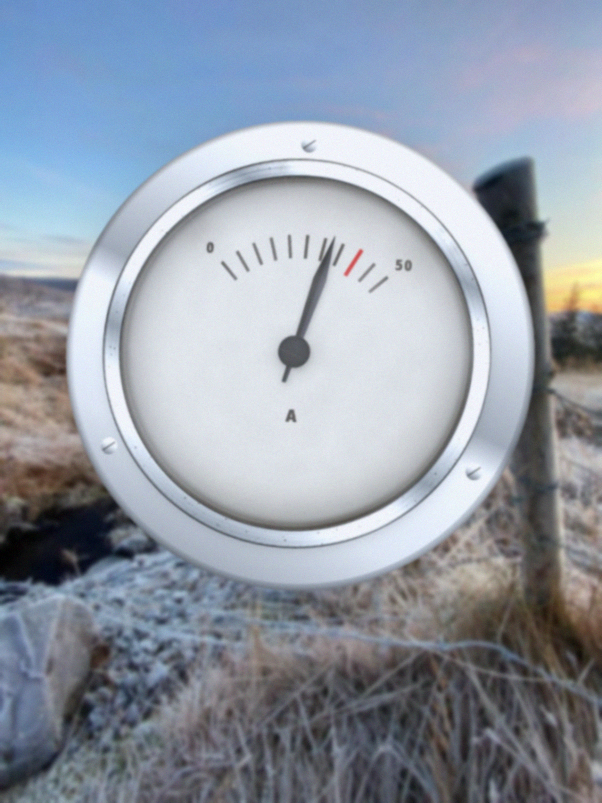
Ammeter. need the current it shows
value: 32.5 A
